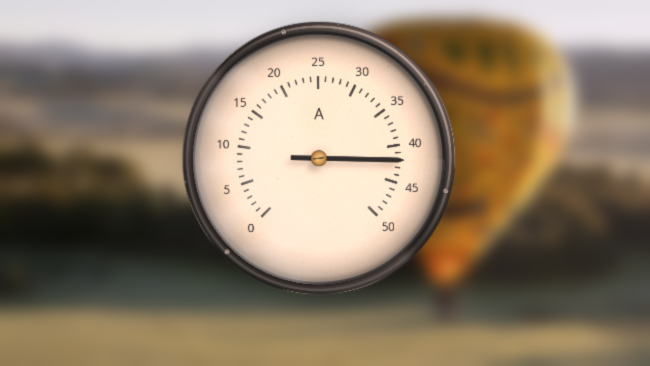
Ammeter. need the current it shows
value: 42 A
